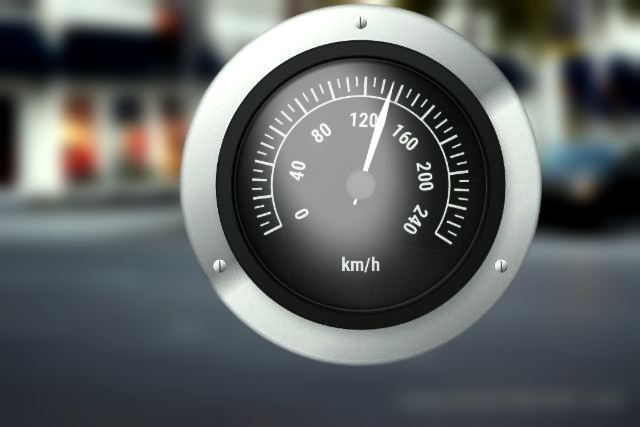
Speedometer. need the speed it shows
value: 135 km/h
